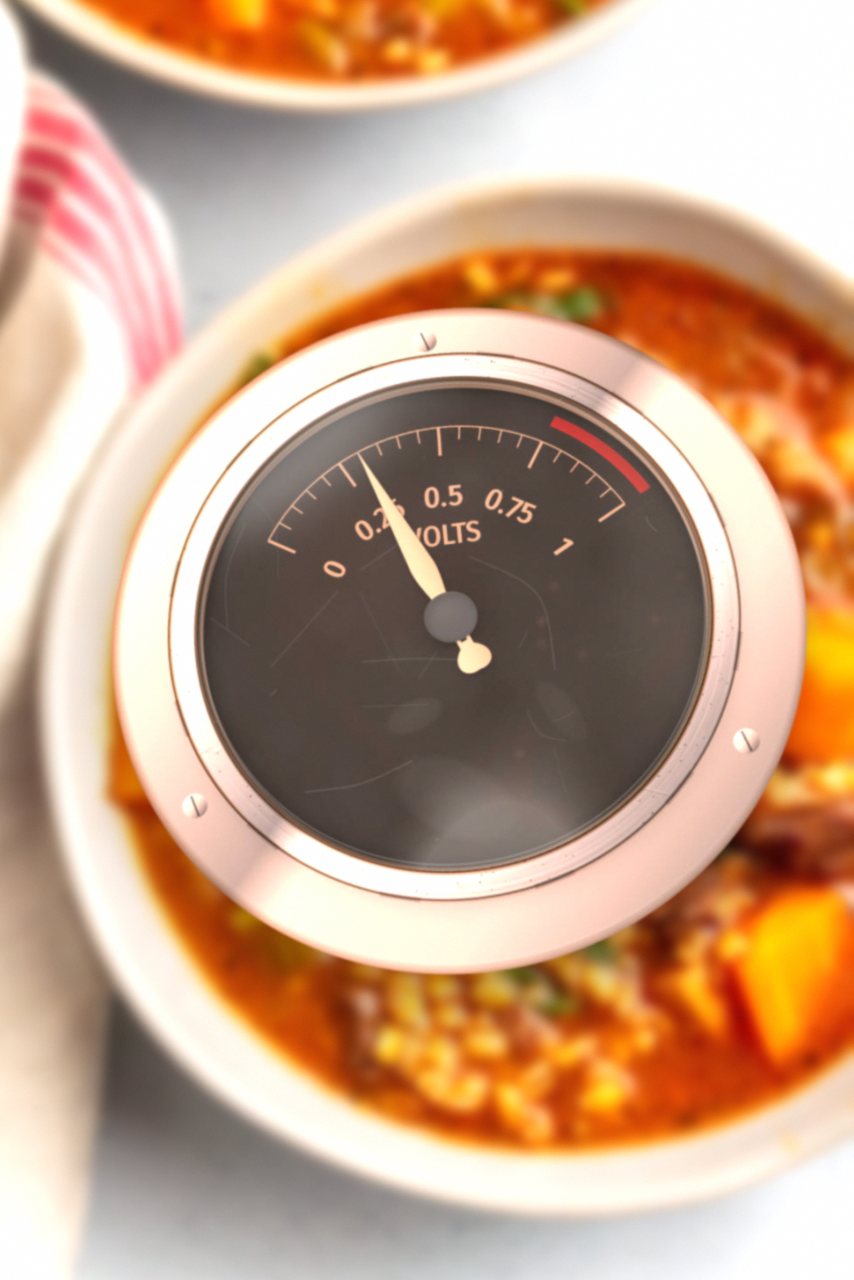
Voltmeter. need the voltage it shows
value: 0.3 V
